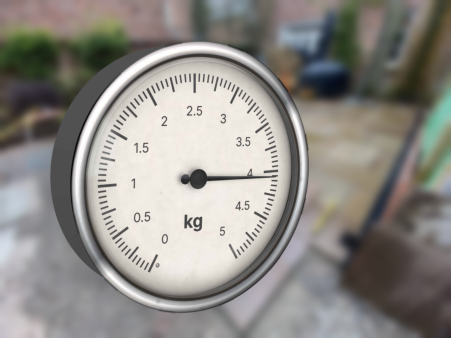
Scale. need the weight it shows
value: 4.05 kg
